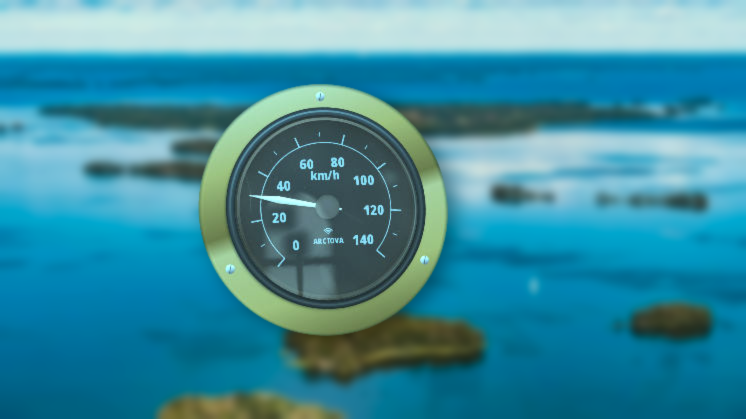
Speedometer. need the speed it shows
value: 30 km/h
